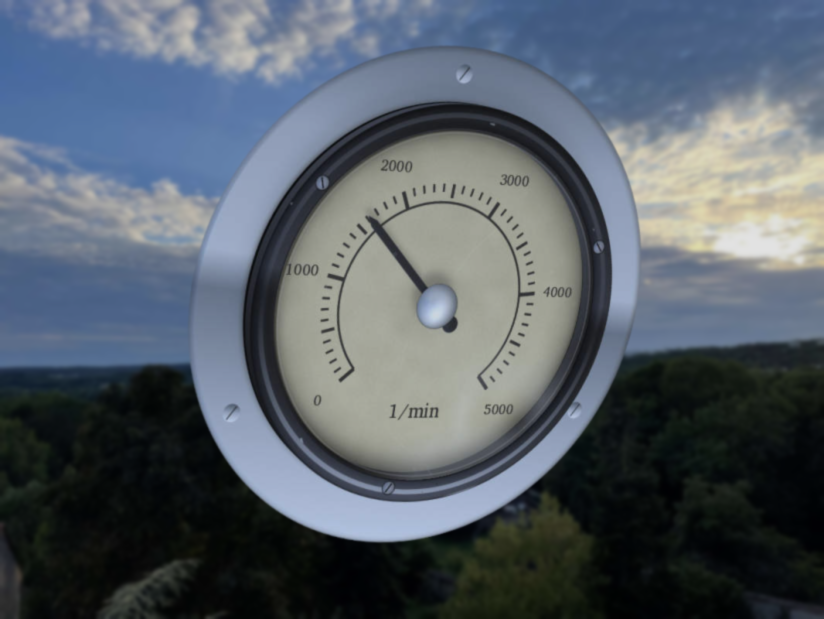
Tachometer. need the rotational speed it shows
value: 1600 rpm
